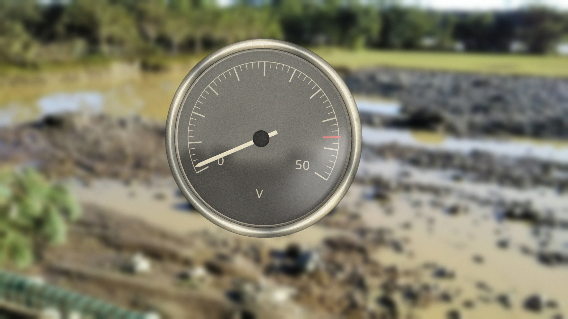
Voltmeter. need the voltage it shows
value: 1 V
